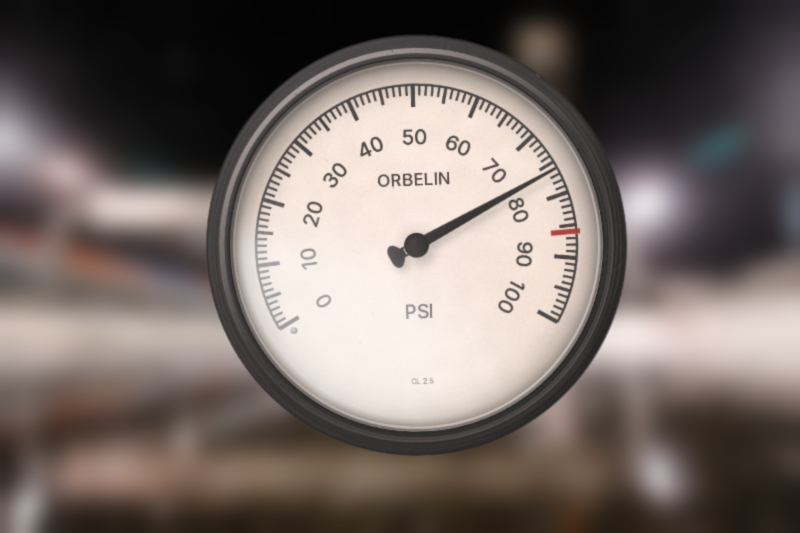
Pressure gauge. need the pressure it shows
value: 76 psi
